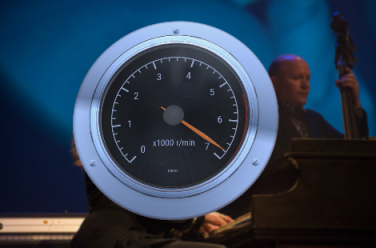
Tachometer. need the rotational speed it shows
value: 6800 rpm
